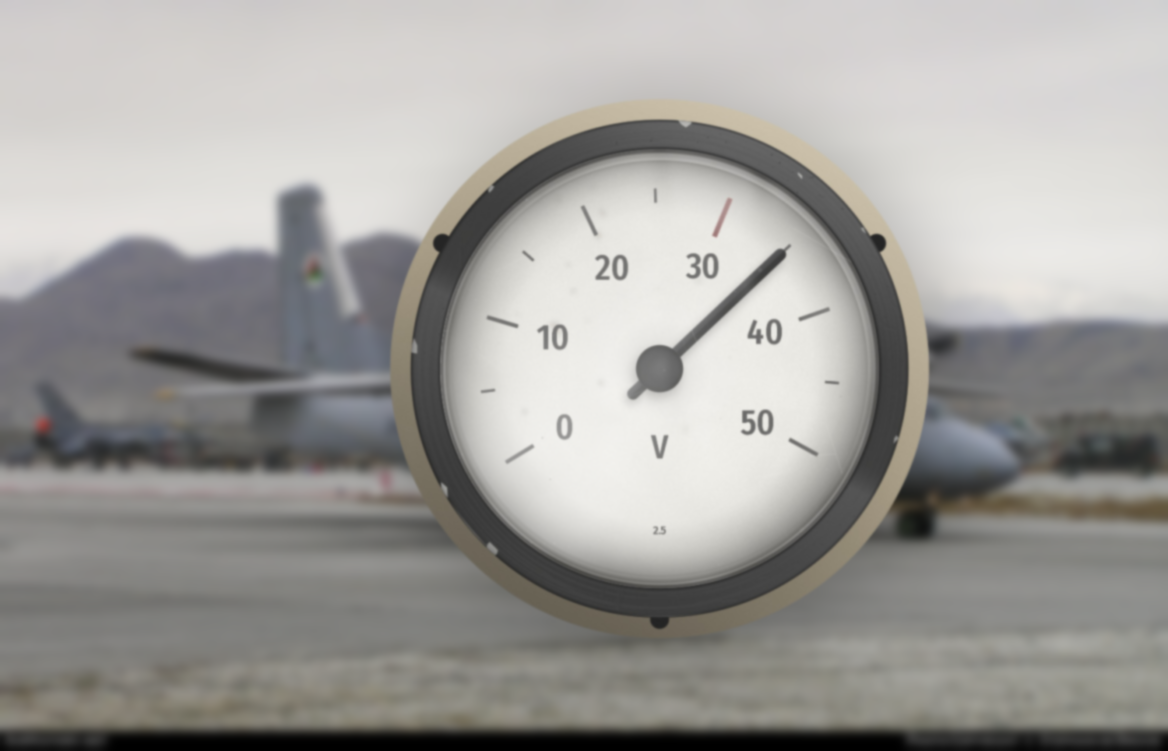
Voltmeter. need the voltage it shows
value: 35 V
